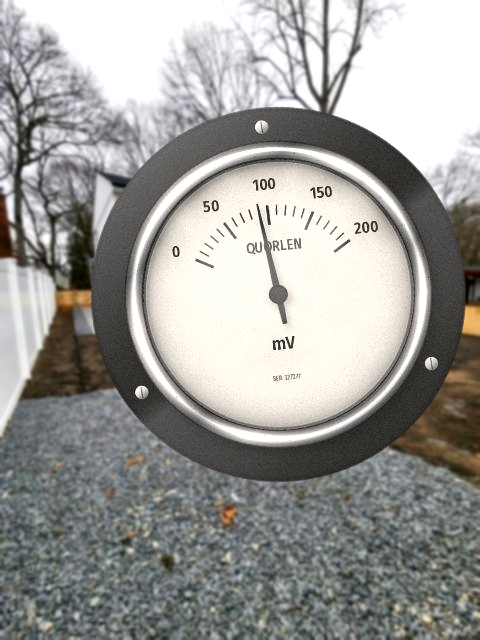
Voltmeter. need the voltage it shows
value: 90 mV
